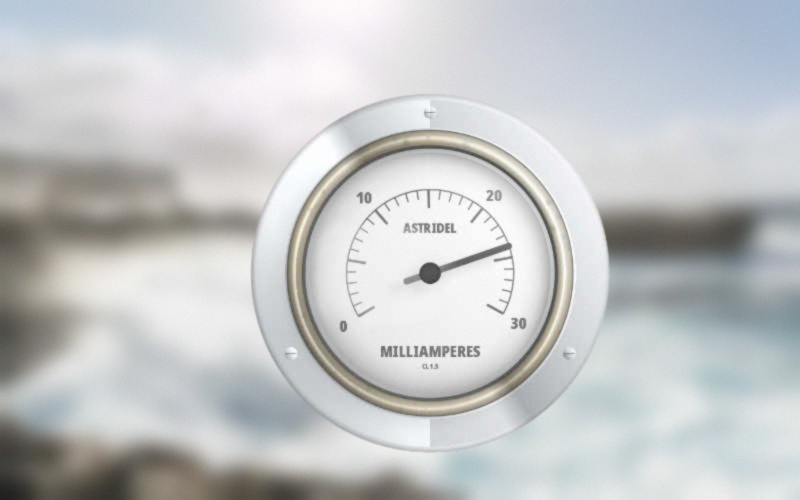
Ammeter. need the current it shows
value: 24 mA
